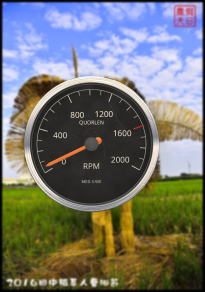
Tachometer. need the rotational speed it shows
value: 50 rpm
